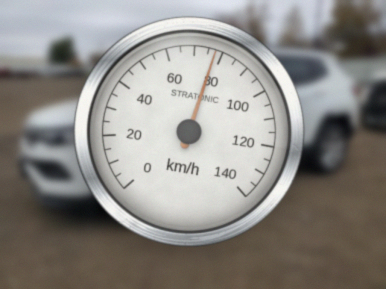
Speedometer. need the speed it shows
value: 77.5 km/h
